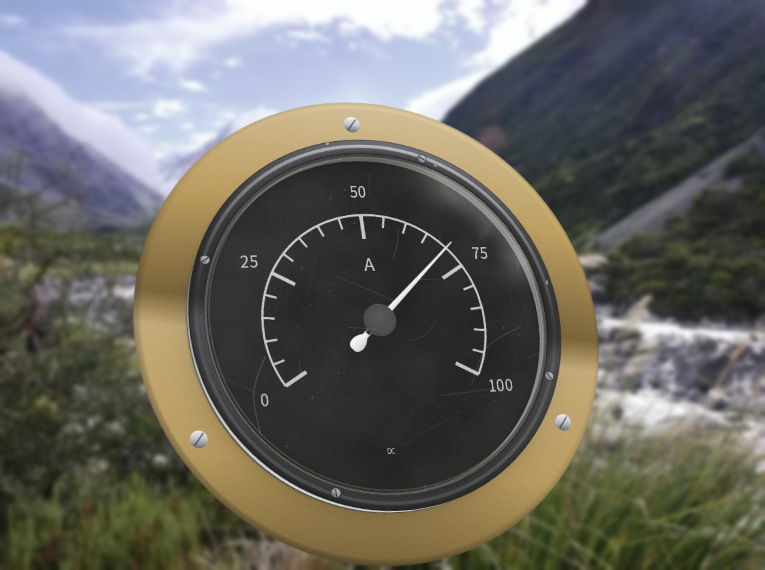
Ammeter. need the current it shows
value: 70 A
